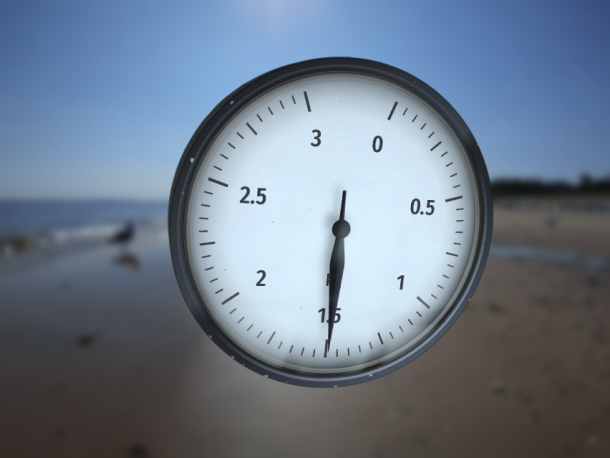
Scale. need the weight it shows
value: 1.5 kg
